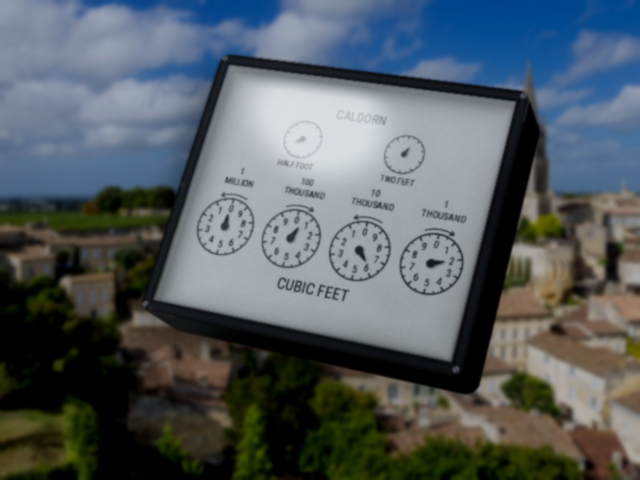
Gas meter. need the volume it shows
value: 6200 ft³
